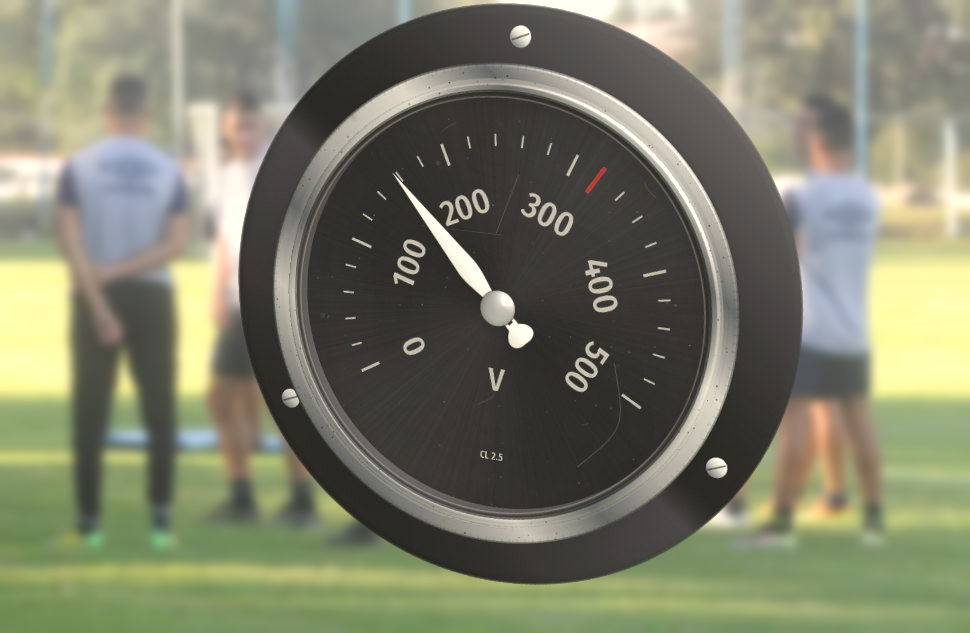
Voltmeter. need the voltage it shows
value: 160 V
